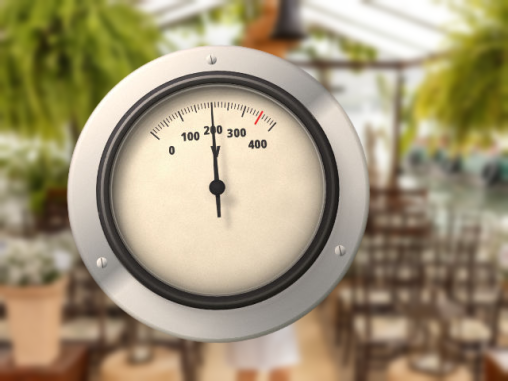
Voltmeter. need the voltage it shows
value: 200 V
